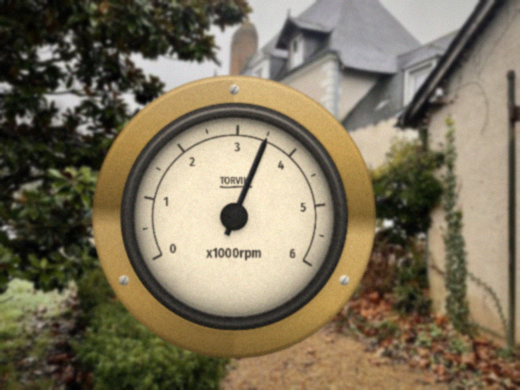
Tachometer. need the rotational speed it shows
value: 3500 rpm
